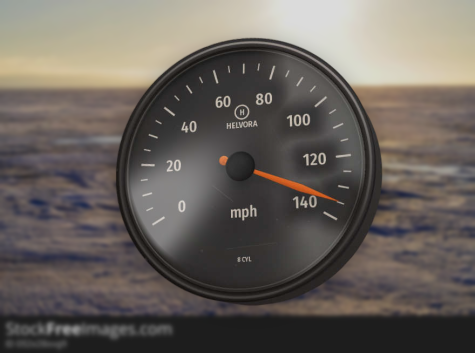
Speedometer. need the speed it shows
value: 135 mph
